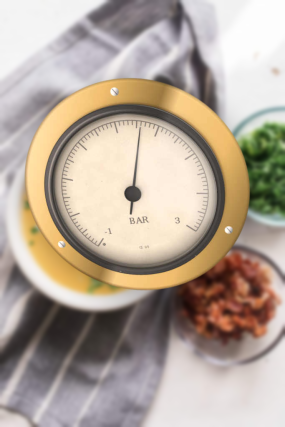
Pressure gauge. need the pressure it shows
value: 1.3 bar
